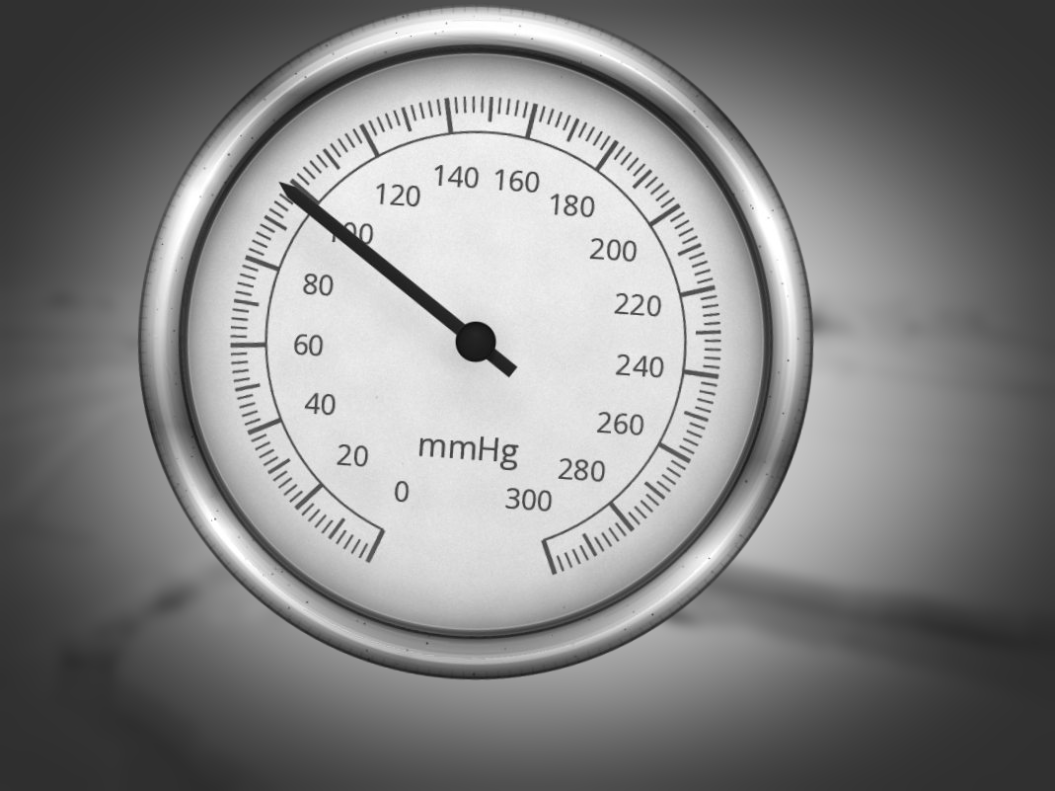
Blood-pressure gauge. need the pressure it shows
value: 98 mmHg
